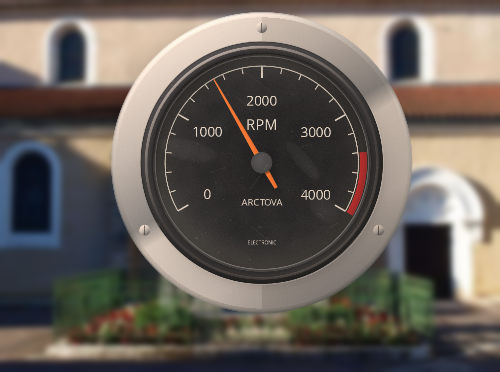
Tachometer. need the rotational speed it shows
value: 1500 rpm
